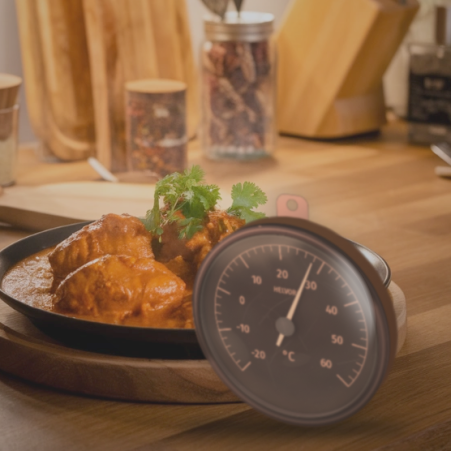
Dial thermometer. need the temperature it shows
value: 28 °C
